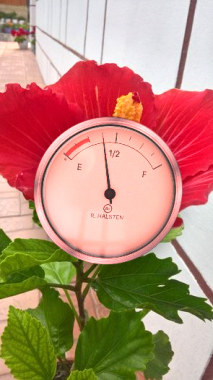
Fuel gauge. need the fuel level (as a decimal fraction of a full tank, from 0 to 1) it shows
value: 0.375
